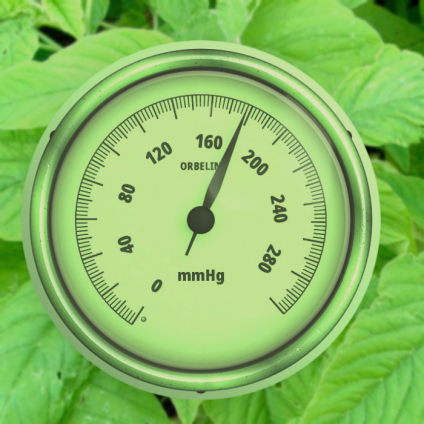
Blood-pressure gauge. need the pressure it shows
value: 178 mmHg
